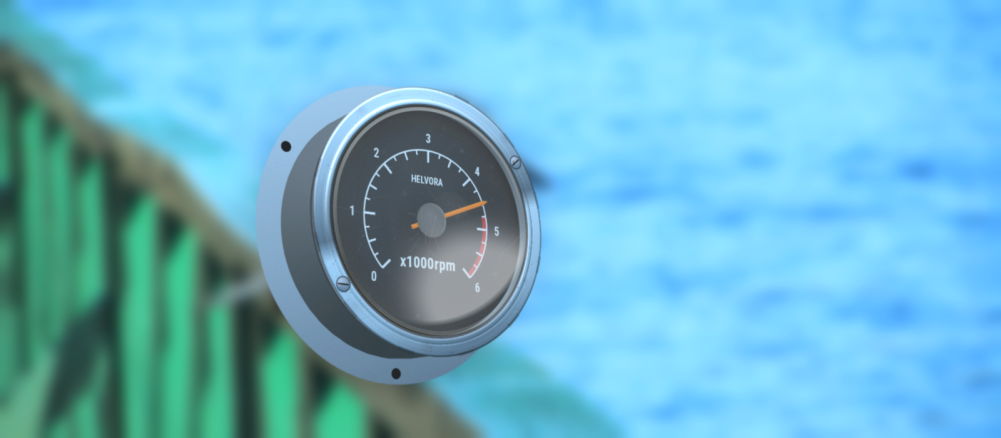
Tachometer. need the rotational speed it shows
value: 4500 rpm
